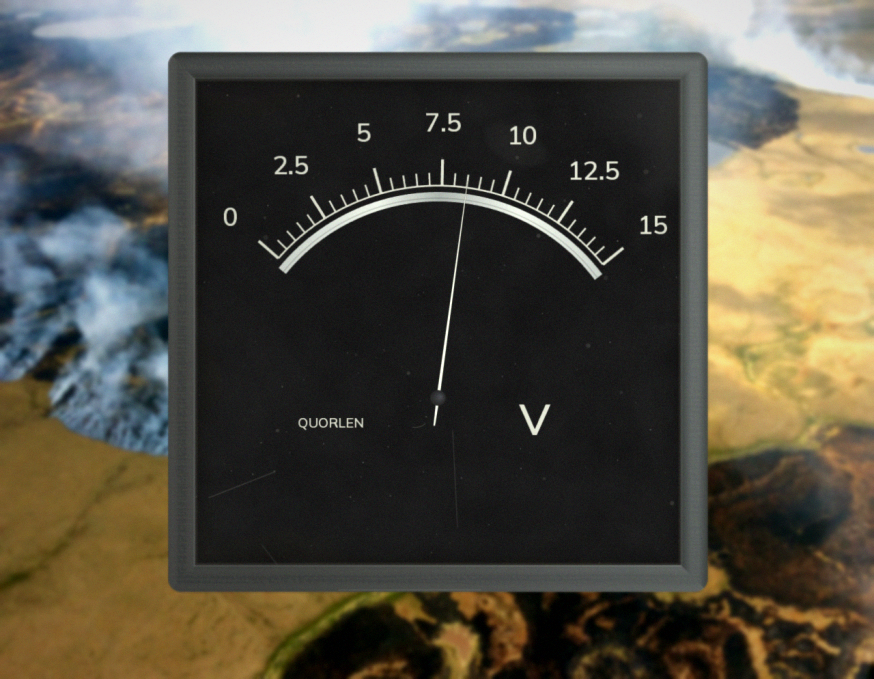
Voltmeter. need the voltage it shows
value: 8.5 V
